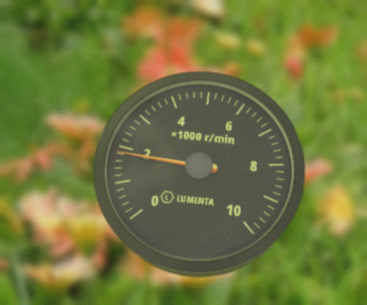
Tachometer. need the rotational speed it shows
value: 1800 rpm
